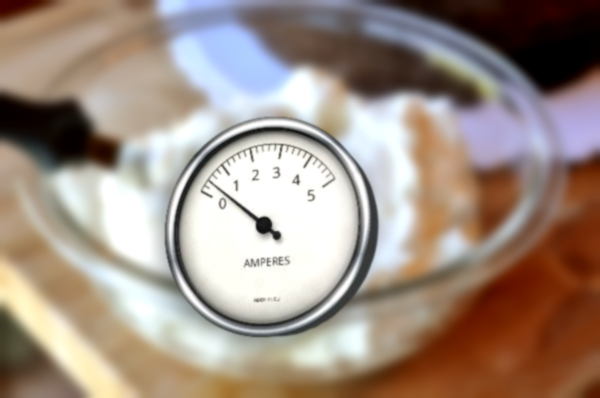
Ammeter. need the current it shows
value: 0.4 A
